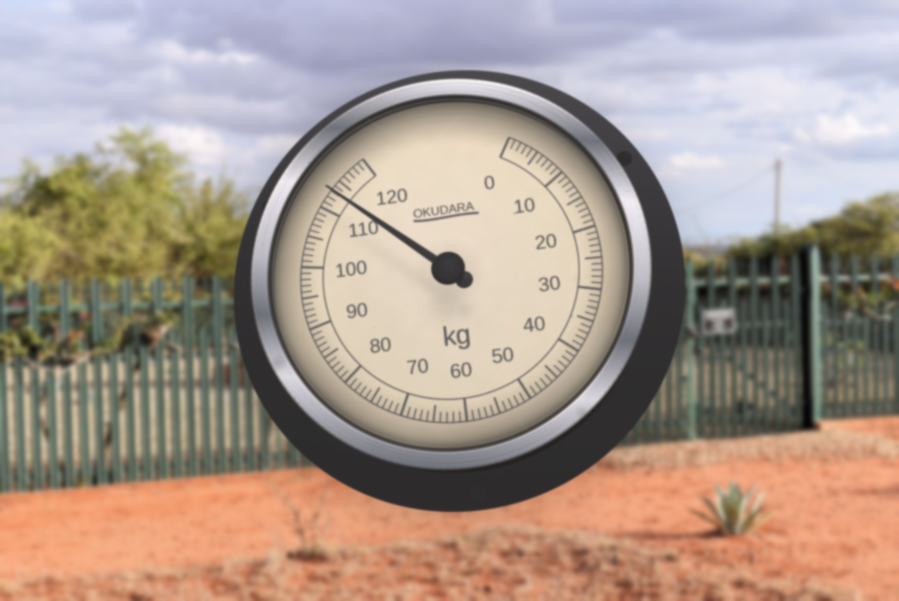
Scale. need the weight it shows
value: 113 kg
